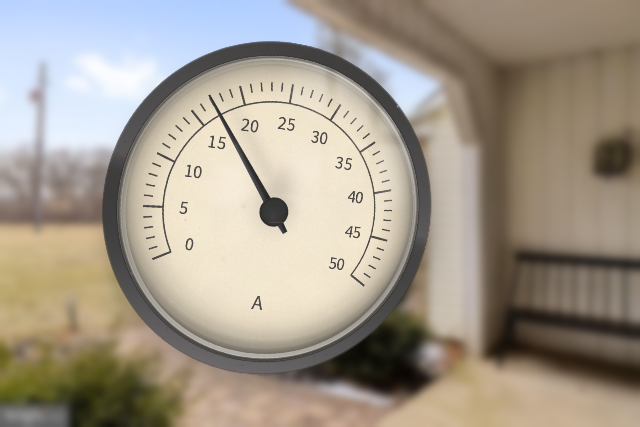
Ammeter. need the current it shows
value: 17 A
